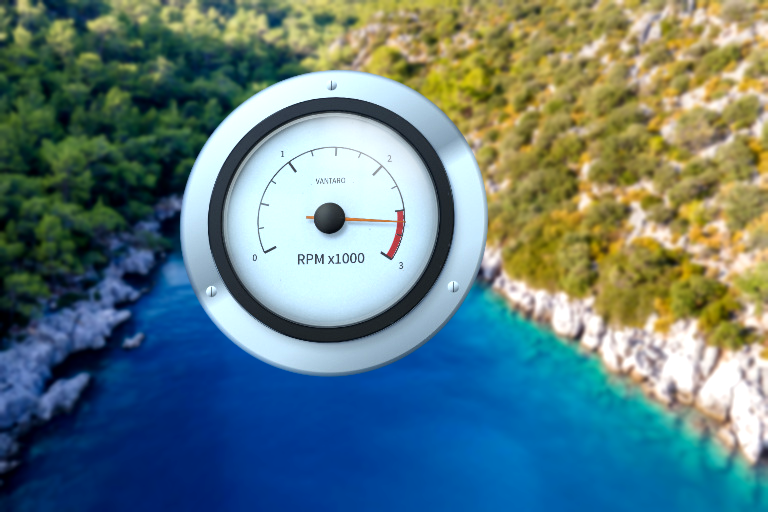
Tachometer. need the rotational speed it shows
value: 2625 rpm
